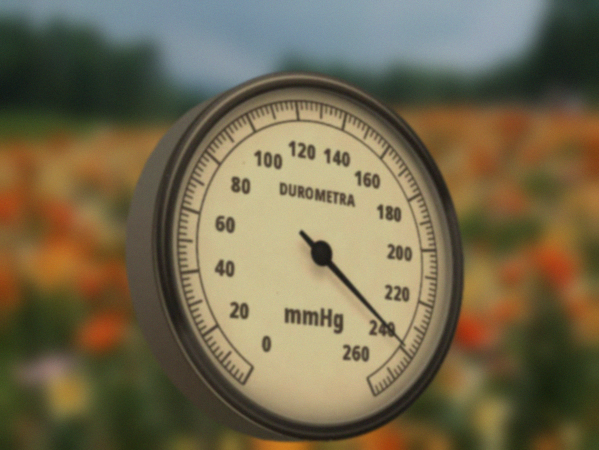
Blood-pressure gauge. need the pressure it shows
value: 240 mmHg
